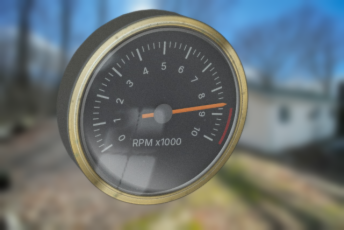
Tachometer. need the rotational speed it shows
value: 8600 rpm
